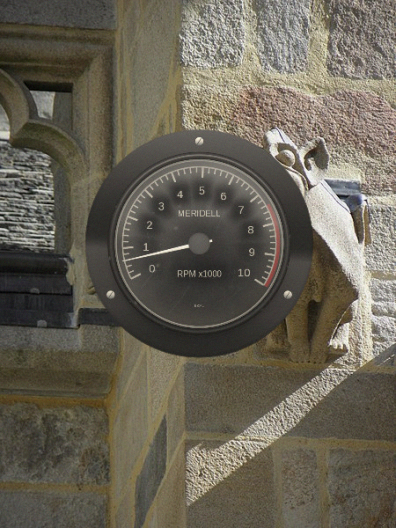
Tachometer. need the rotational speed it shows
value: 600 rpm
